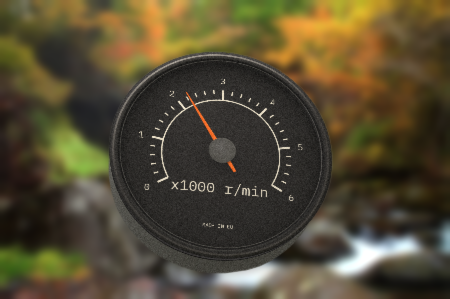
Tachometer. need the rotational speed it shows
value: 2200 rpm
